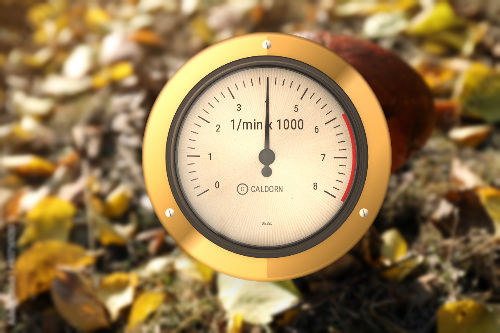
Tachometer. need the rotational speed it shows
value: 4000 rpm
